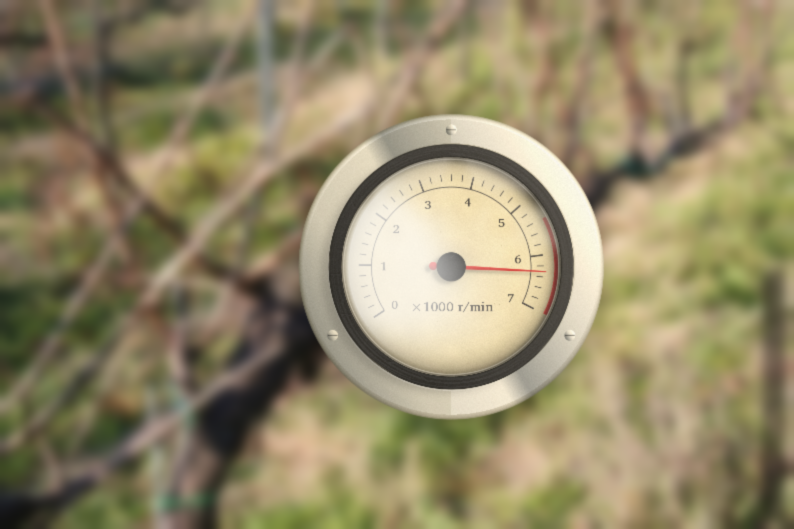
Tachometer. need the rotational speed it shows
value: 6300 rpm
